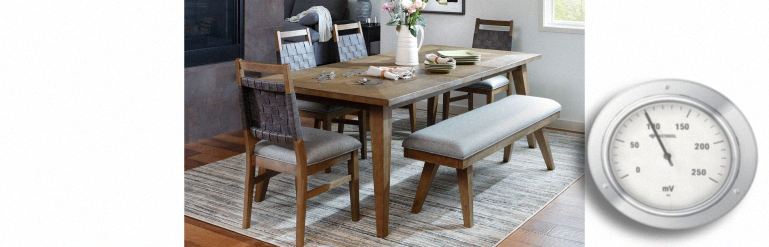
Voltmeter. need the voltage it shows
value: 100 mV
